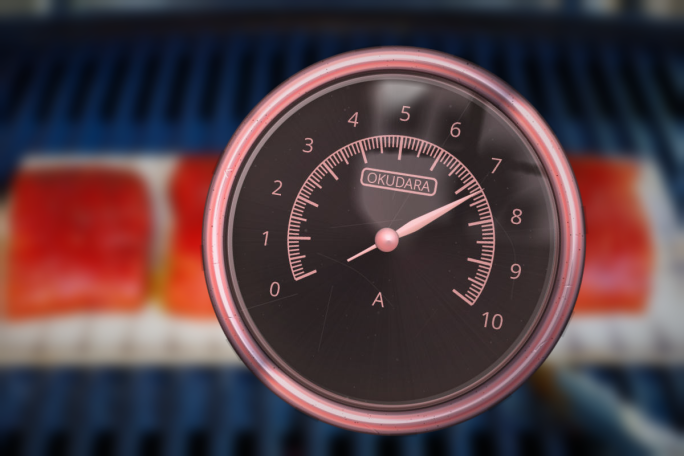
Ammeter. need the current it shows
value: 7.3 A
